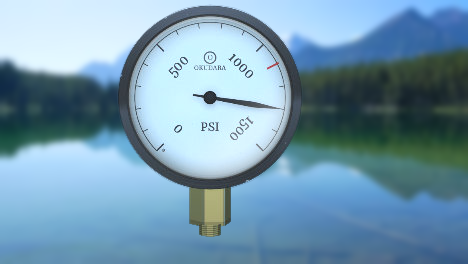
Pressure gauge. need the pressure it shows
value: 1300 psi
